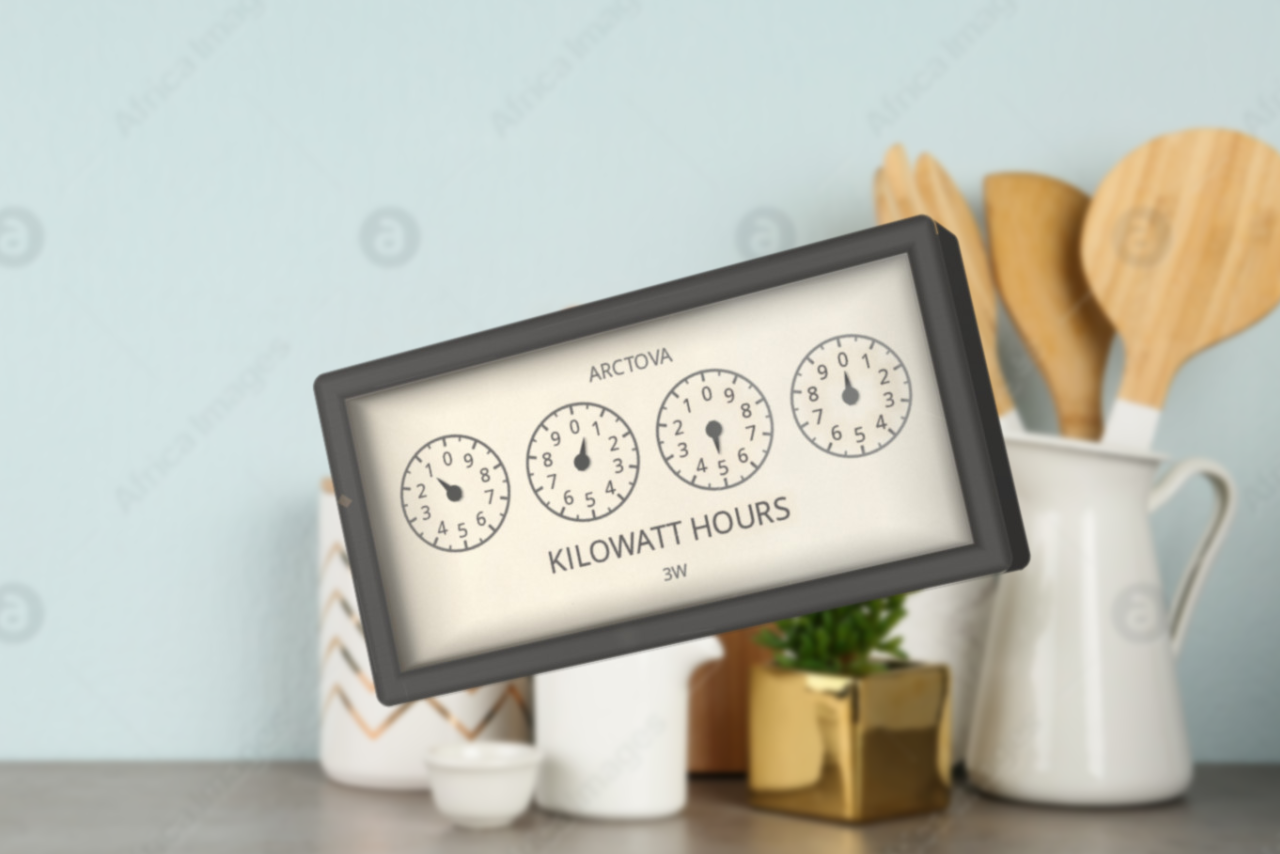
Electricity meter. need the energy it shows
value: 1050 kWh
